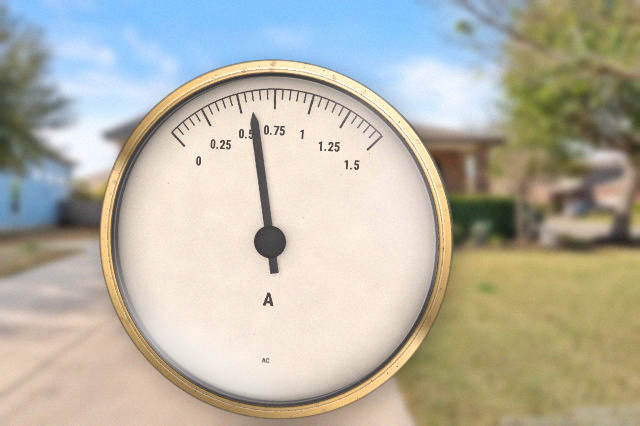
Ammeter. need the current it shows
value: 0.6 A
